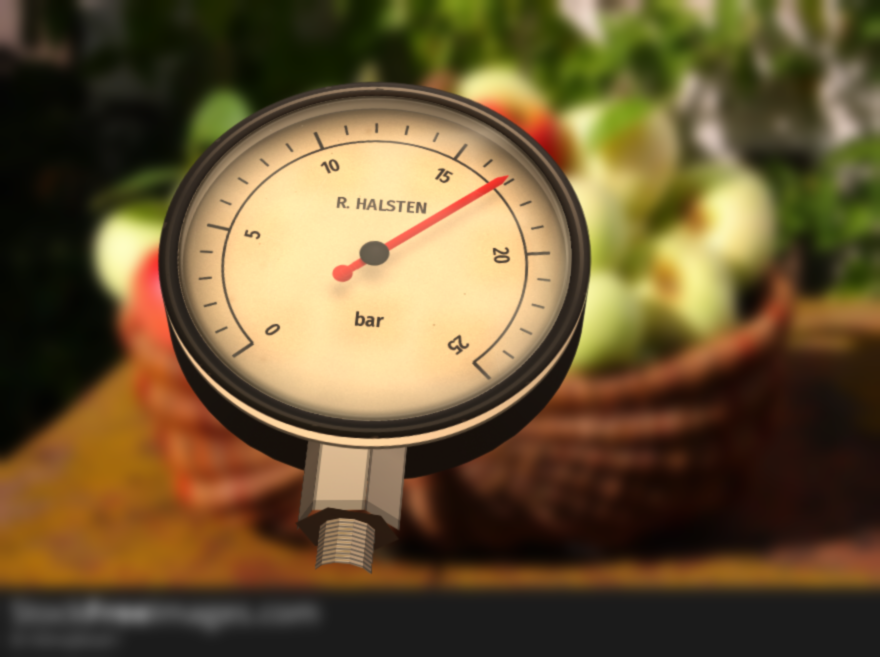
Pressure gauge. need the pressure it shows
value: 17 bar
